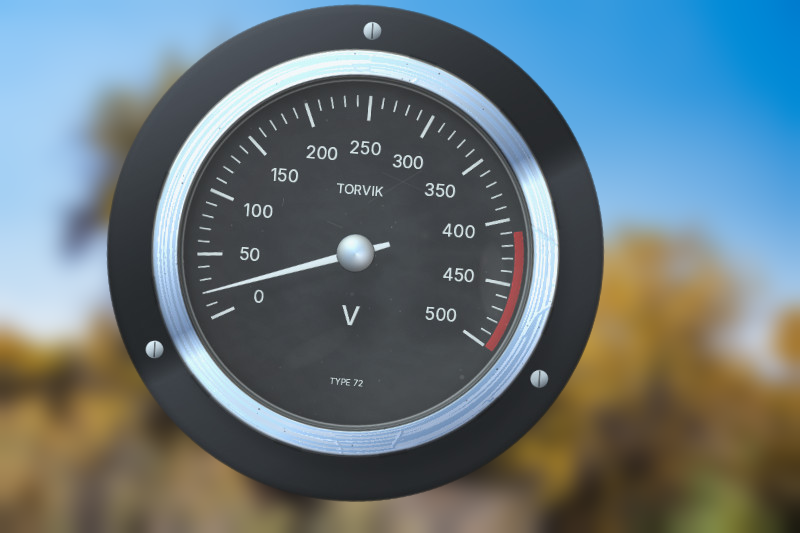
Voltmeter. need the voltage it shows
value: 20 V
